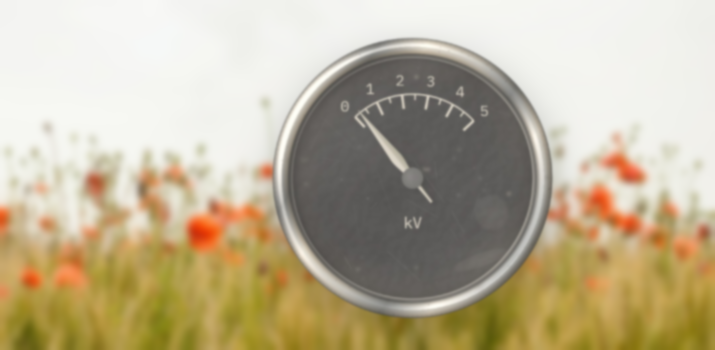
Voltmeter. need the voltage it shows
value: 0.25 kV
